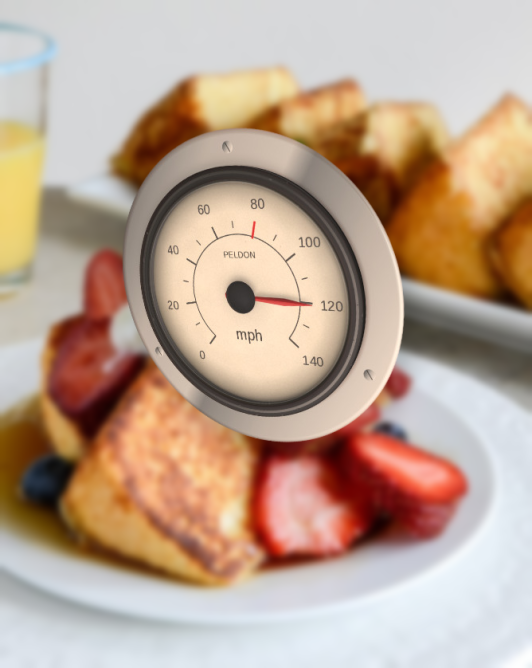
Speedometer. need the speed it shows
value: 120 mph
